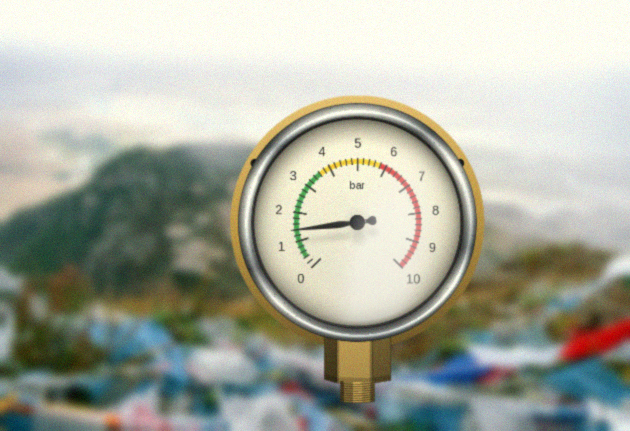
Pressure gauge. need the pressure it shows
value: 1.4 bar
